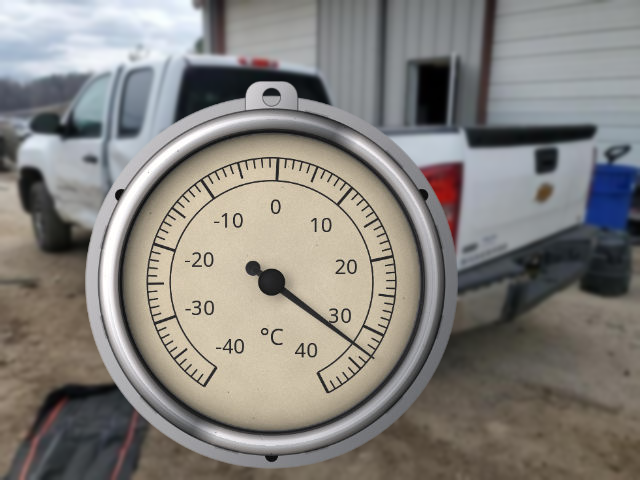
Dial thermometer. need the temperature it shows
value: 33 °C
